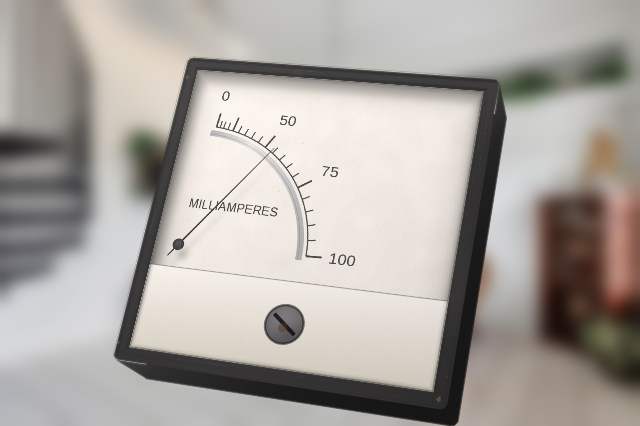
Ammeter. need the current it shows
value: 55 mA
